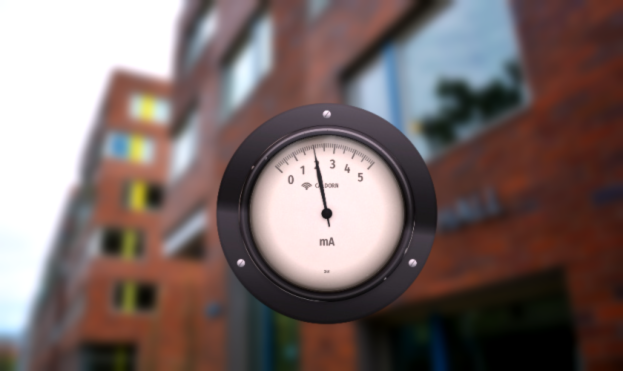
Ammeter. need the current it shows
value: 2 mA
